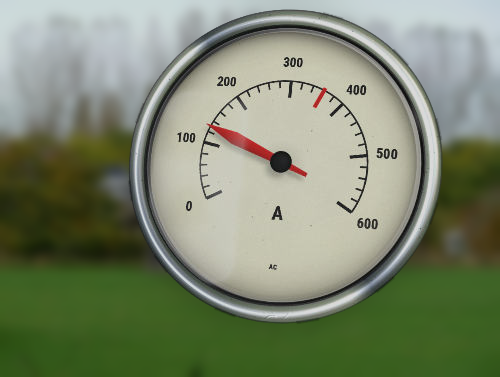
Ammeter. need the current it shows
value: 130 A
